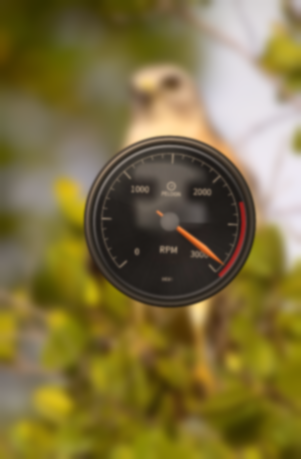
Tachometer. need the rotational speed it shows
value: 2900 rpm
